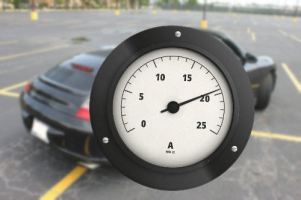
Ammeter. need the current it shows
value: 19.5 A
